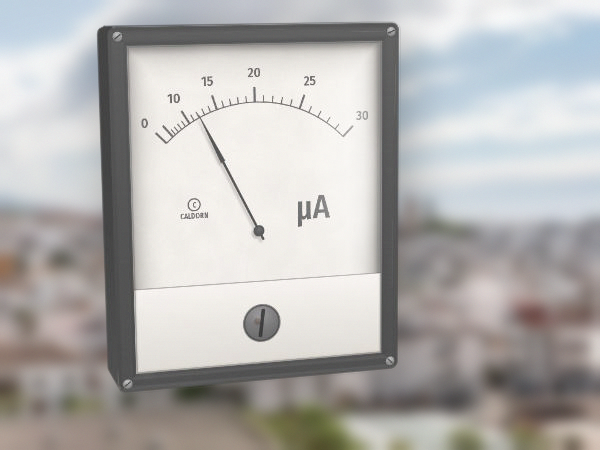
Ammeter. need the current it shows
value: 12 µA
